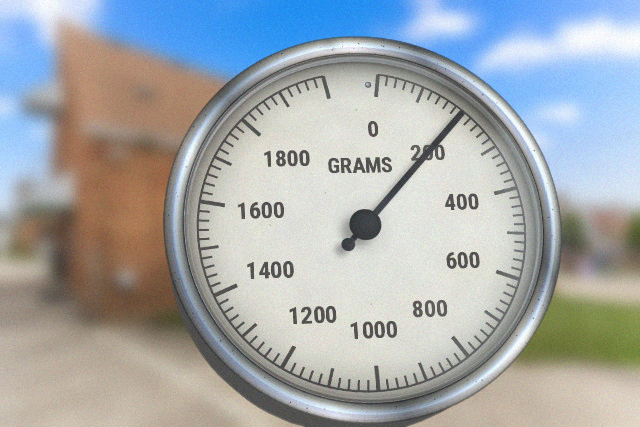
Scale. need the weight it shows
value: 200 g
